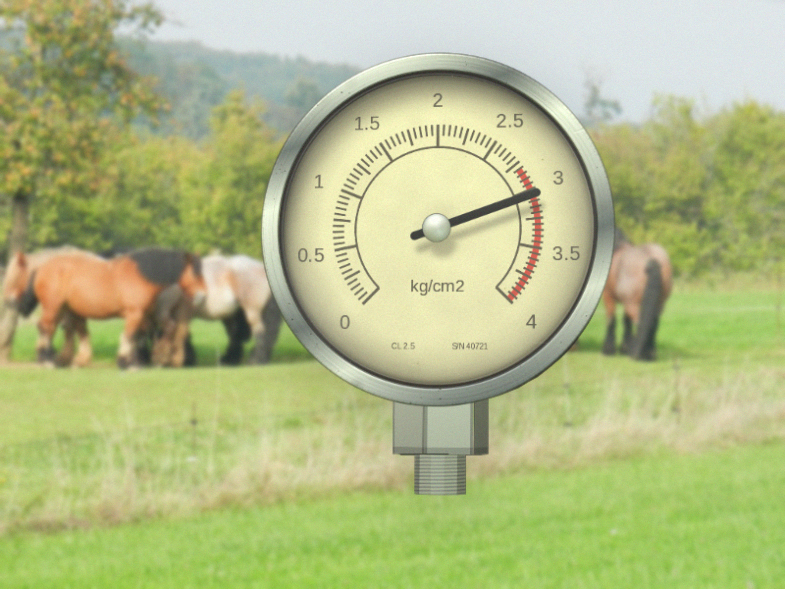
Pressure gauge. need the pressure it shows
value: 3.05 kg/cm²
